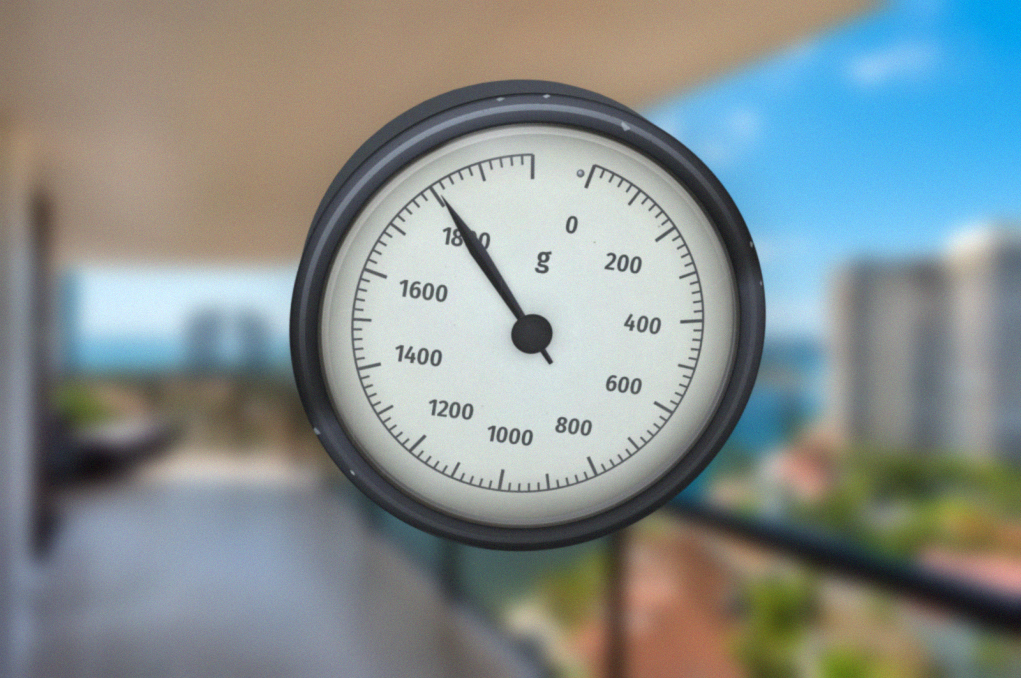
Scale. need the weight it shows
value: 1810 g
